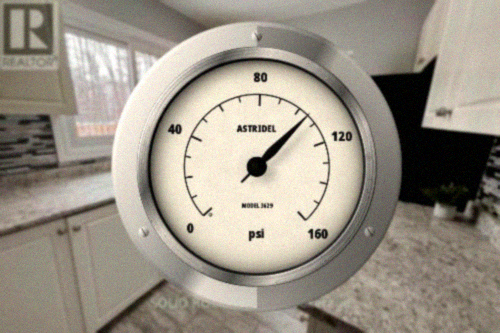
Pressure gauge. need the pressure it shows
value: 105 psi
